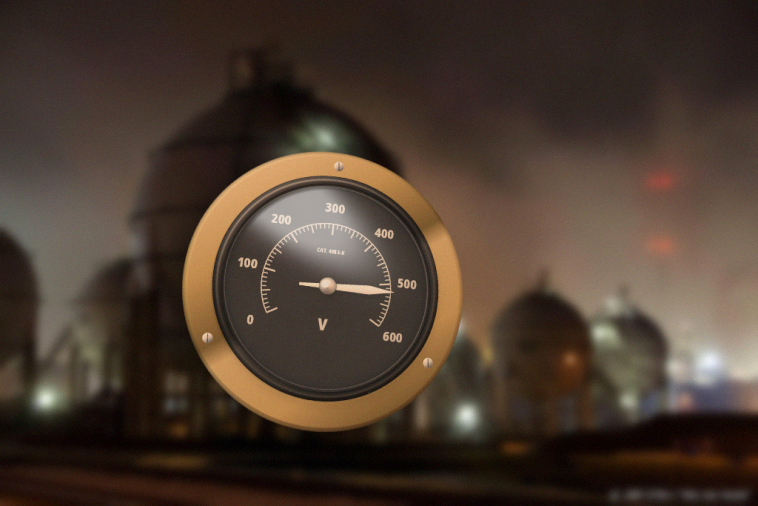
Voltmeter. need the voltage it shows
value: 520 V
